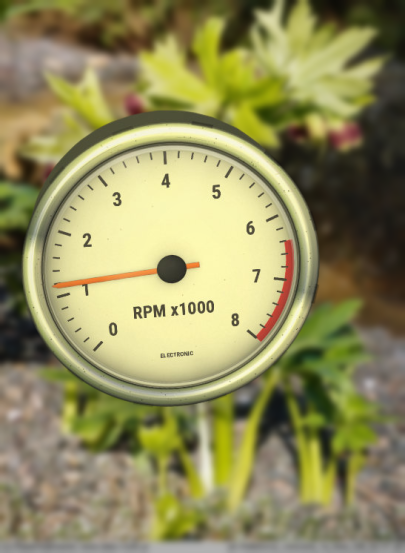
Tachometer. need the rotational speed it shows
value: 1200 rpm
